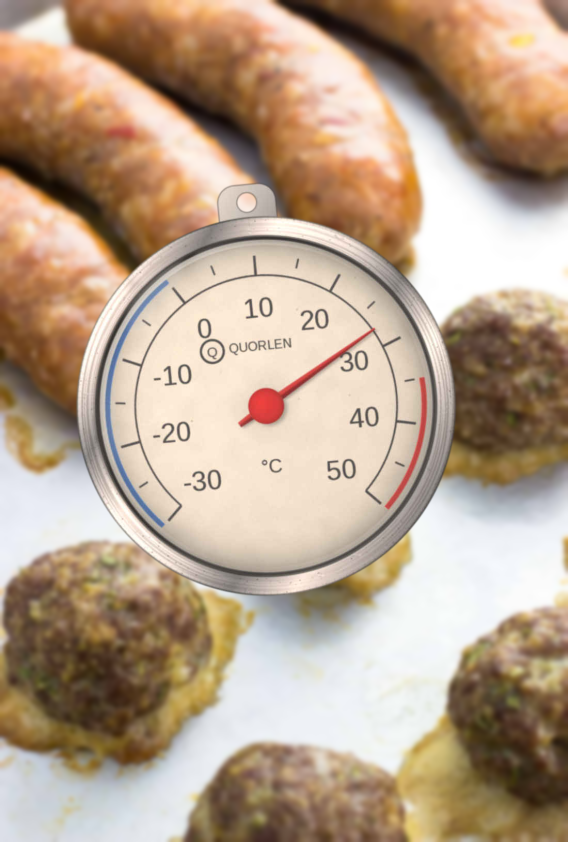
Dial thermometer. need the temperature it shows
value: 27.5 °C
